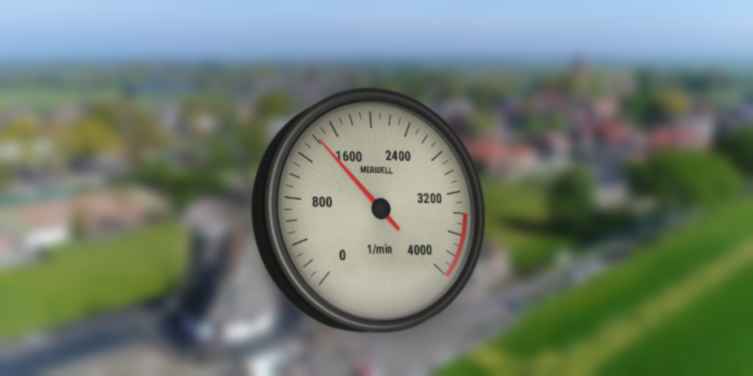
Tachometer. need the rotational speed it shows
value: 1400 rpm
